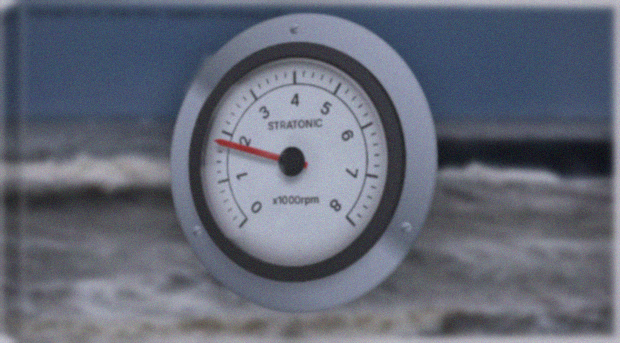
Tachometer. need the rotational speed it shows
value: 1800 rpm
